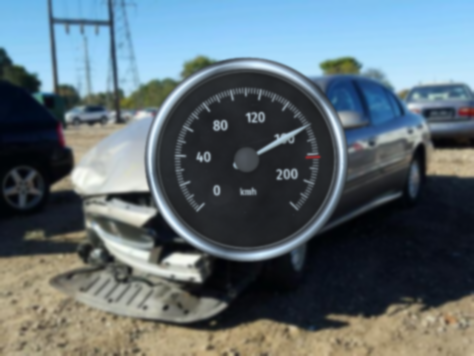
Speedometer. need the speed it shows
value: 160 km/h
